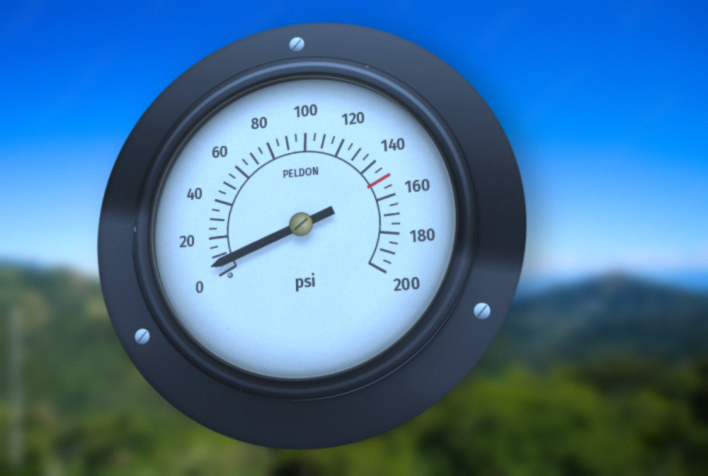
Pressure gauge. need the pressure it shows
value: 5 psi
